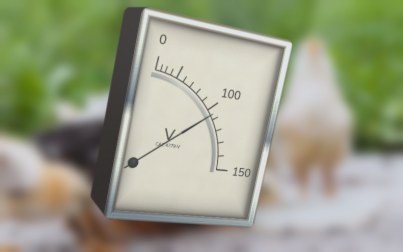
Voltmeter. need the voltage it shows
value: 105 V
